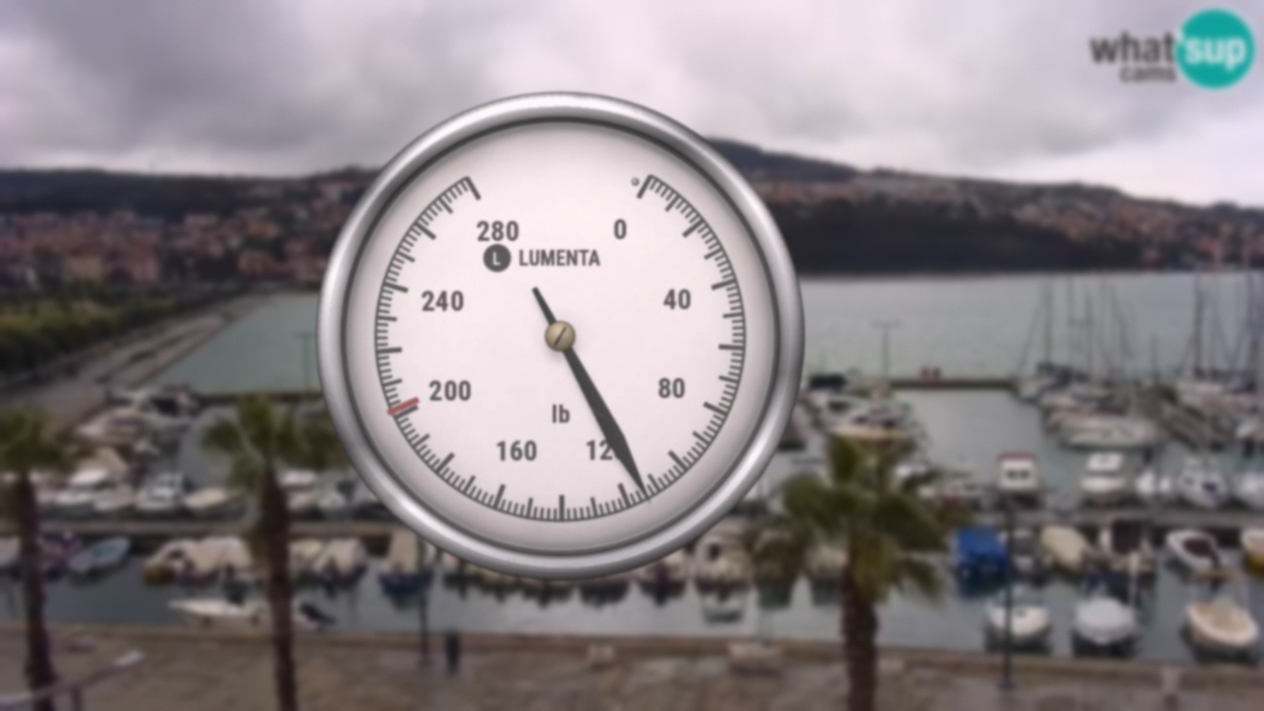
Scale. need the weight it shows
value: 114 lb
